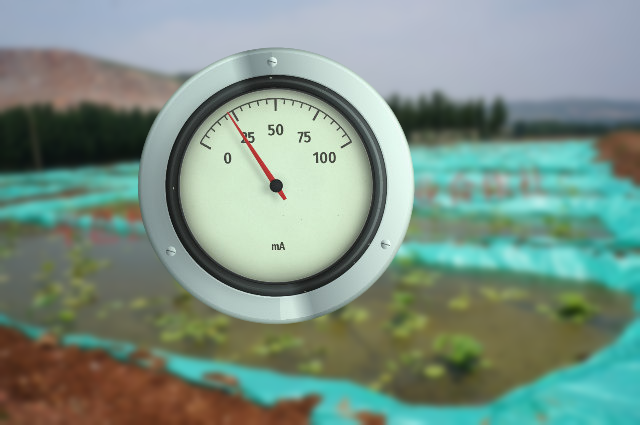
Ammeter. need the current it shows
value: 22.5 mA
